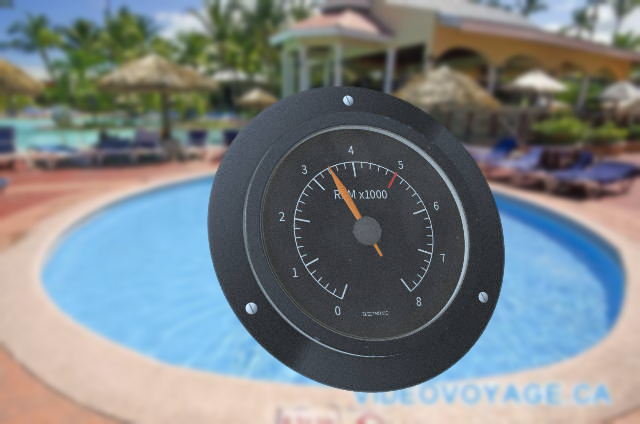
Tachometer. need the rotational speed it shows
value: 3400 rpm
